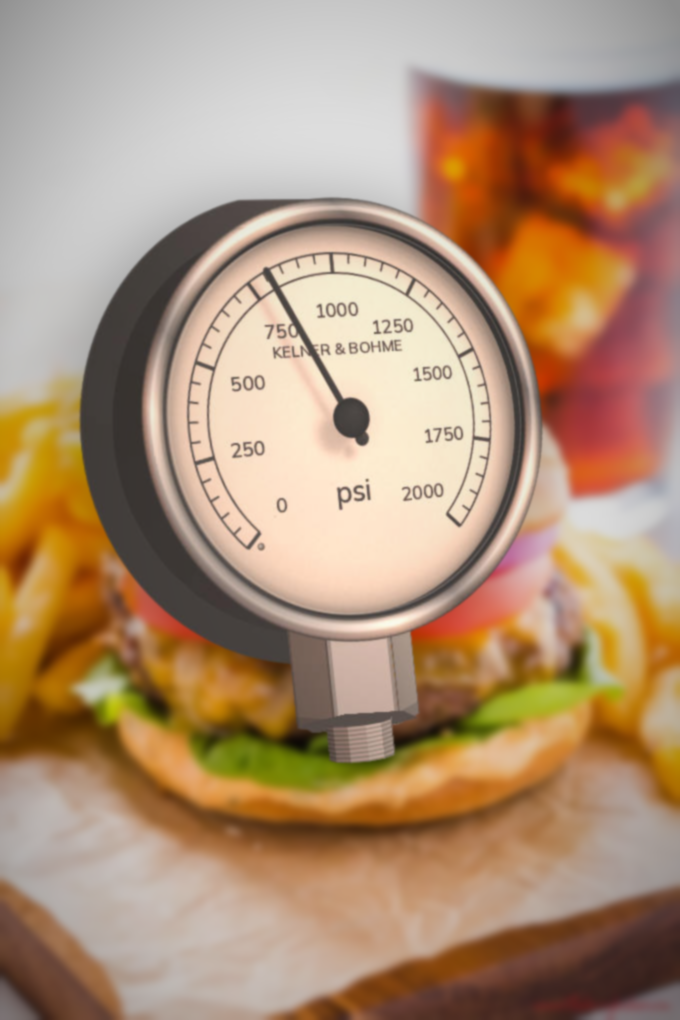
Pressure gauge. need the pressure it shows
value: 800 psi
